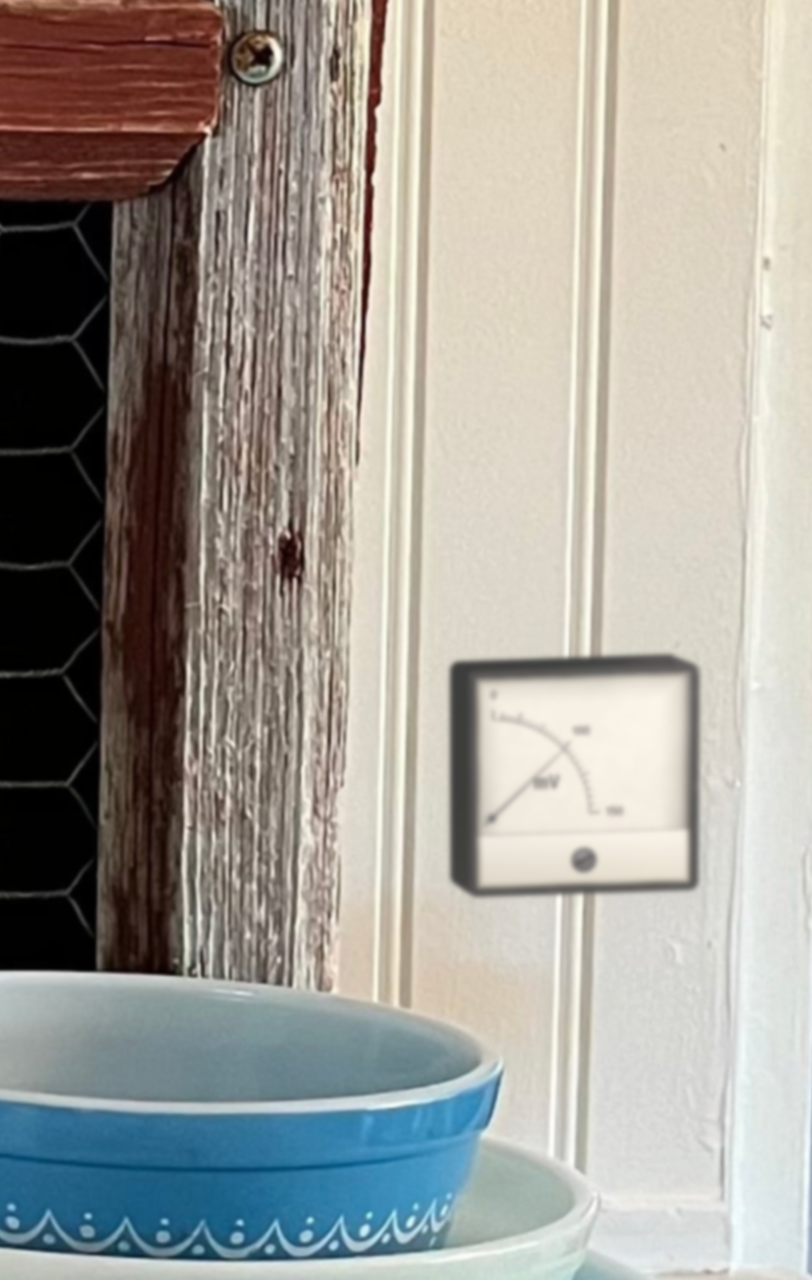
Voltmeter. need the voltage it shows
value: 100 mV
